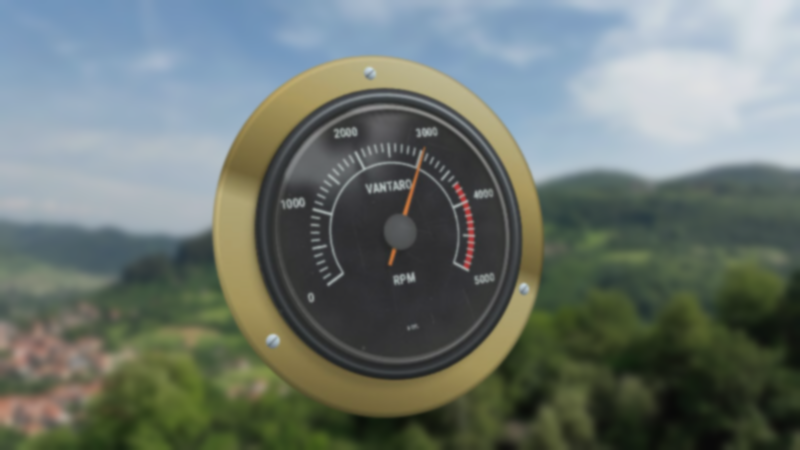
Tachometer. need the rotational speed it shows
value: 3000 rpm
